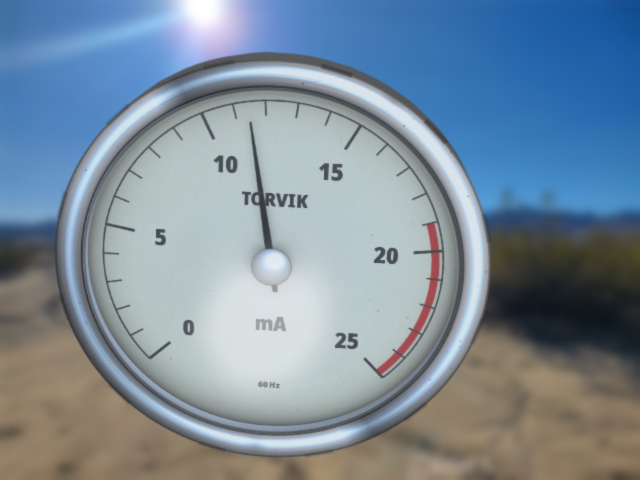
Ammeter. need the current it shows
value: 11.5 mA
